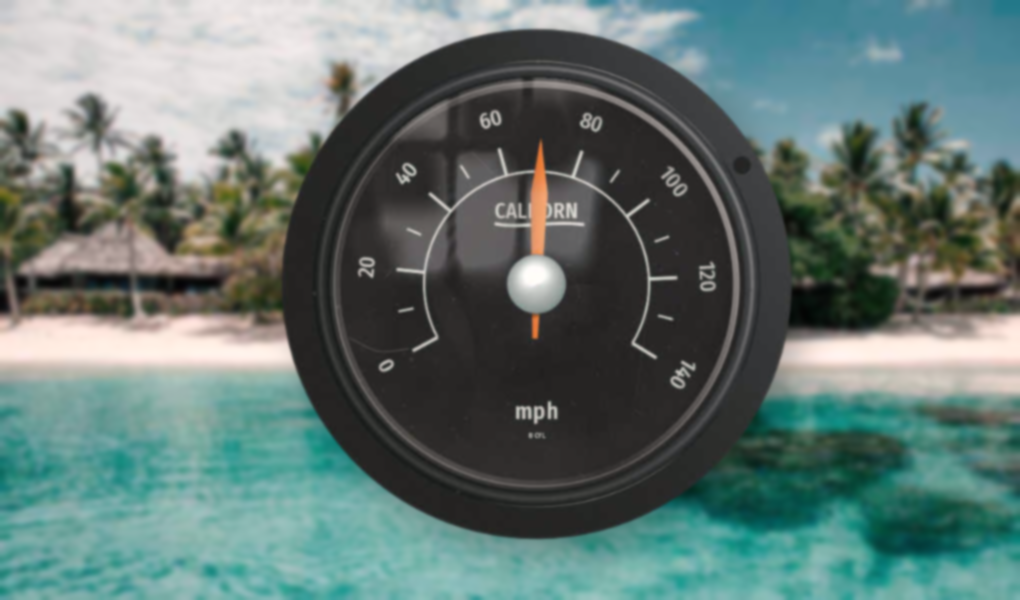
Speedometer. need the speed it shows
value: 70 mph
